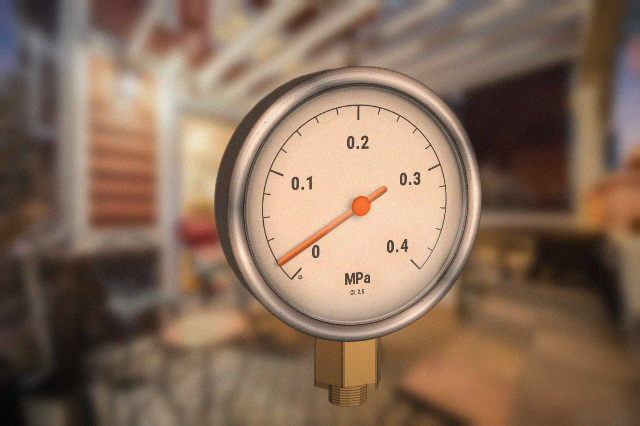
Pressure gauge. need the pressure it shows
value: 0.02 MPa
